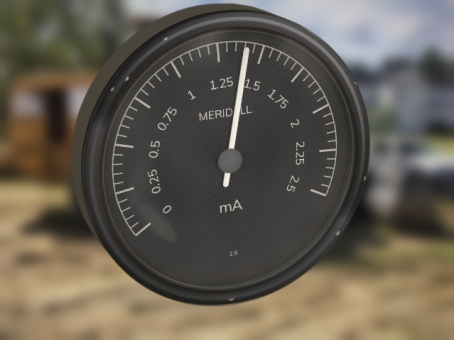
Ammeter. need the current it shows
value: 1.4 mA
